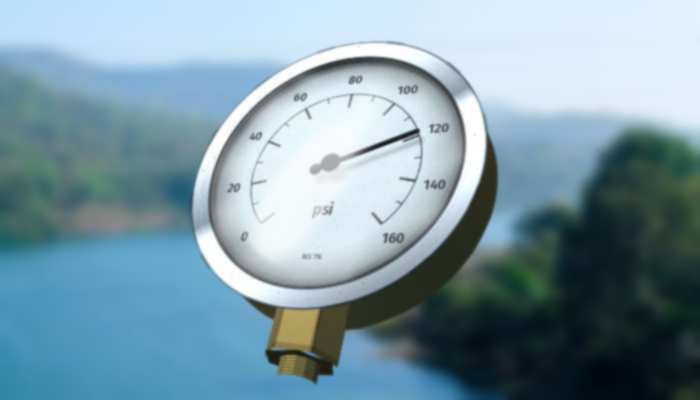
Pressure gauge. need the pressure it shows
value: 120 psi
